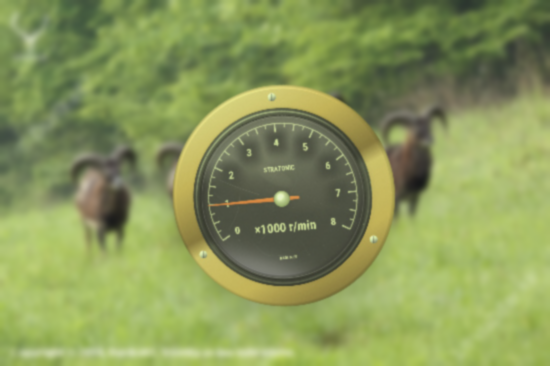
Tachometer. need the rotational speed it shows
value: 1000 rpm
